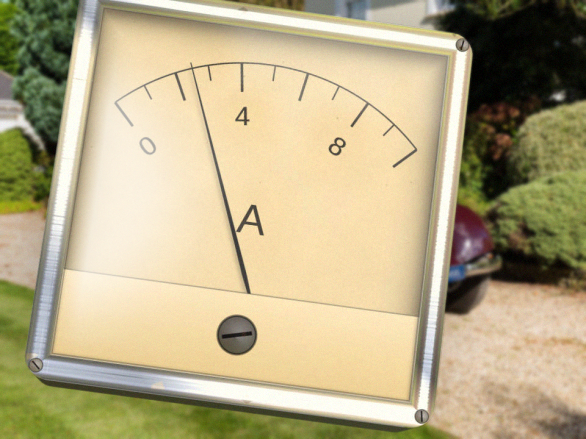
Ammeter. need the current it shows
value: 2.5 A
